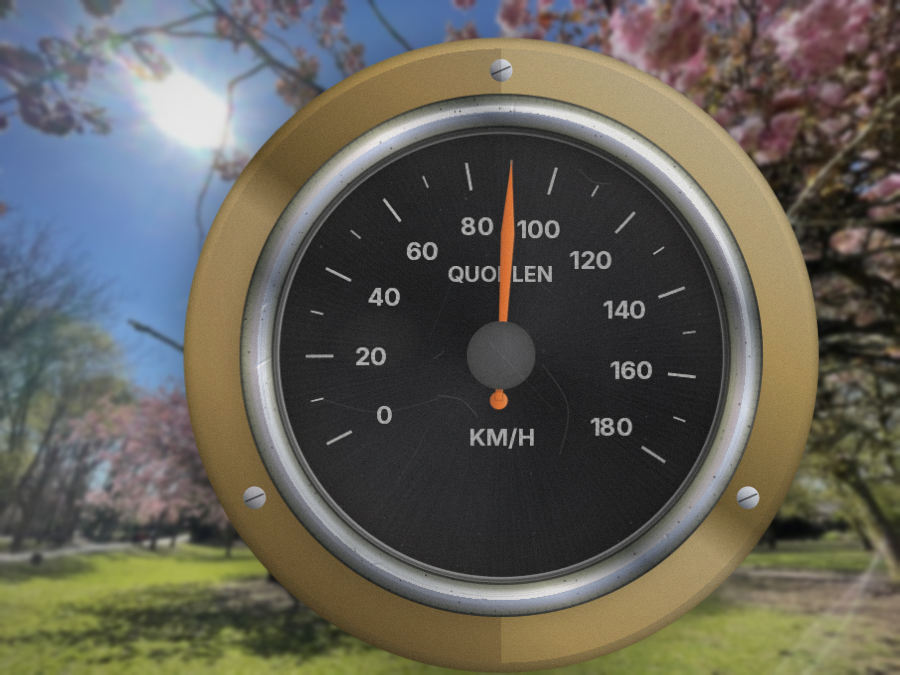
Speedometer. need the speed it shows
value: 90 km/h
